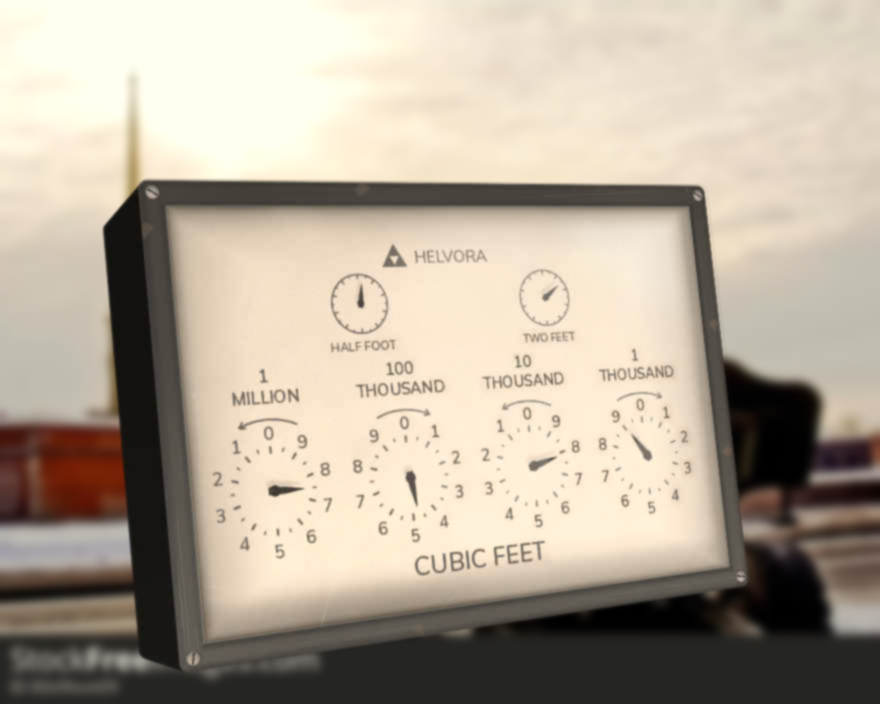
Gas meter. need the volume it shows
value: 747900 ft³
